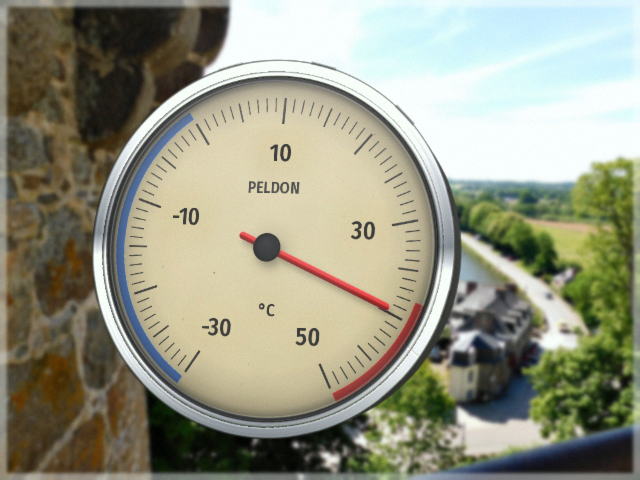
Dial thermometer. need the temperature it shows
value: 39.5 °C
